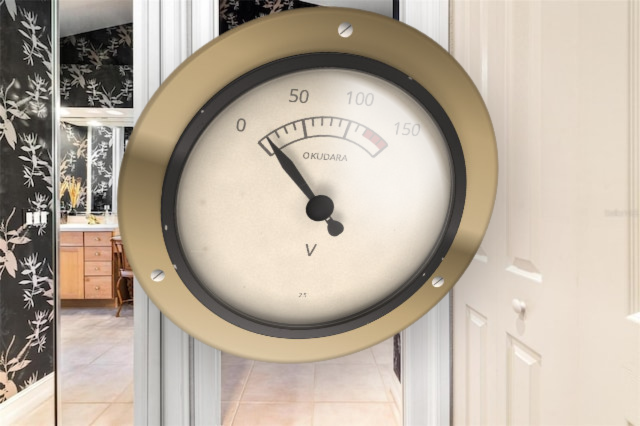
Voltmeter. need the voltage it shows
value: 10 V
